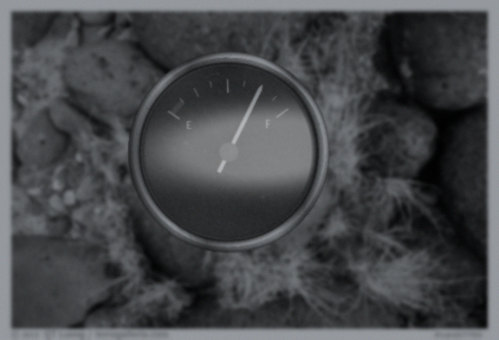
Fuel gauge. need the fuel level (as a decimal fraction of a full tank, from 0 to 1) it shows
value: 0.75
